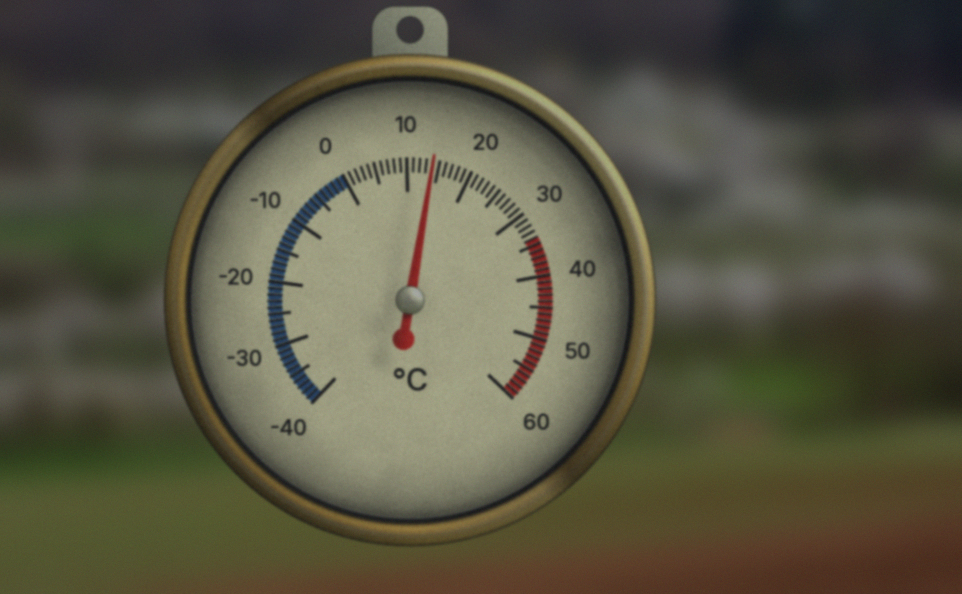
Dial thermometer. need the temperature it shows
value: 14 °C
